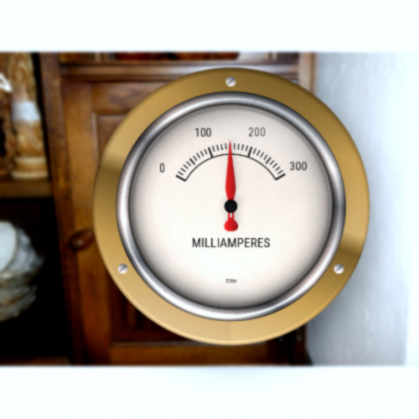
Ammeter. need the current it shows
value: 150 mA
